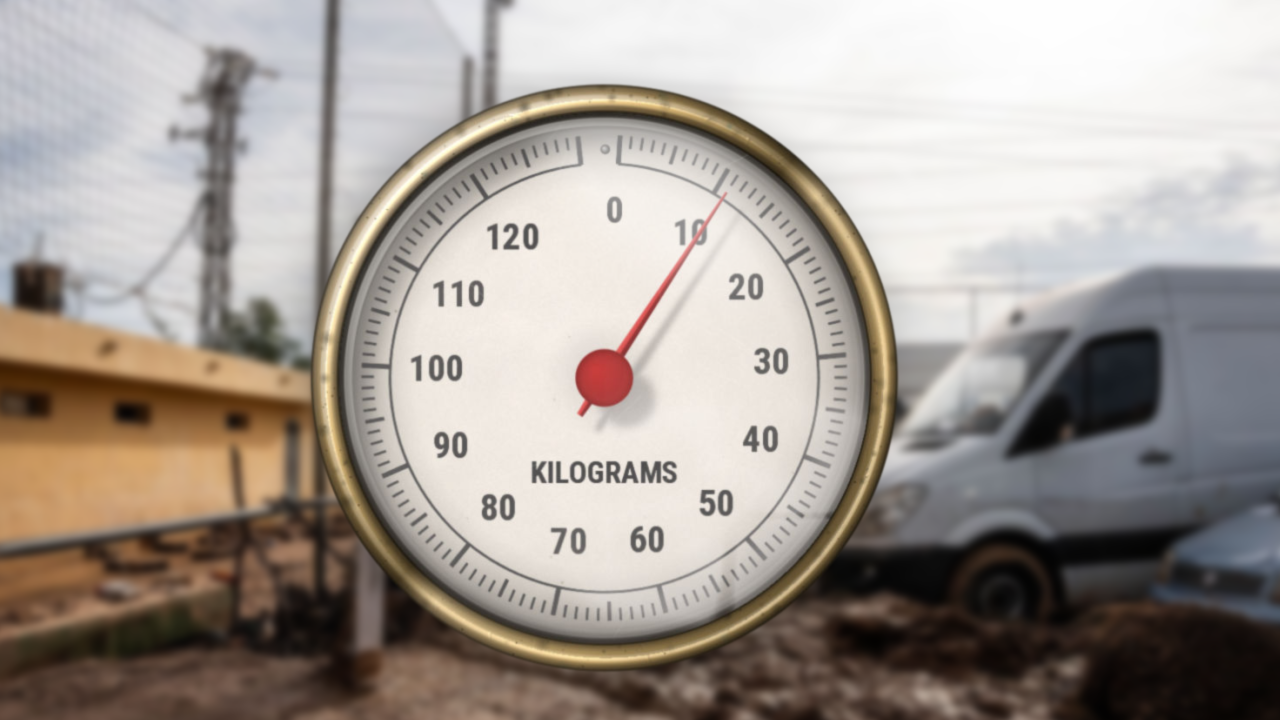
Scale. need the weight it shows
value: 11 kg
